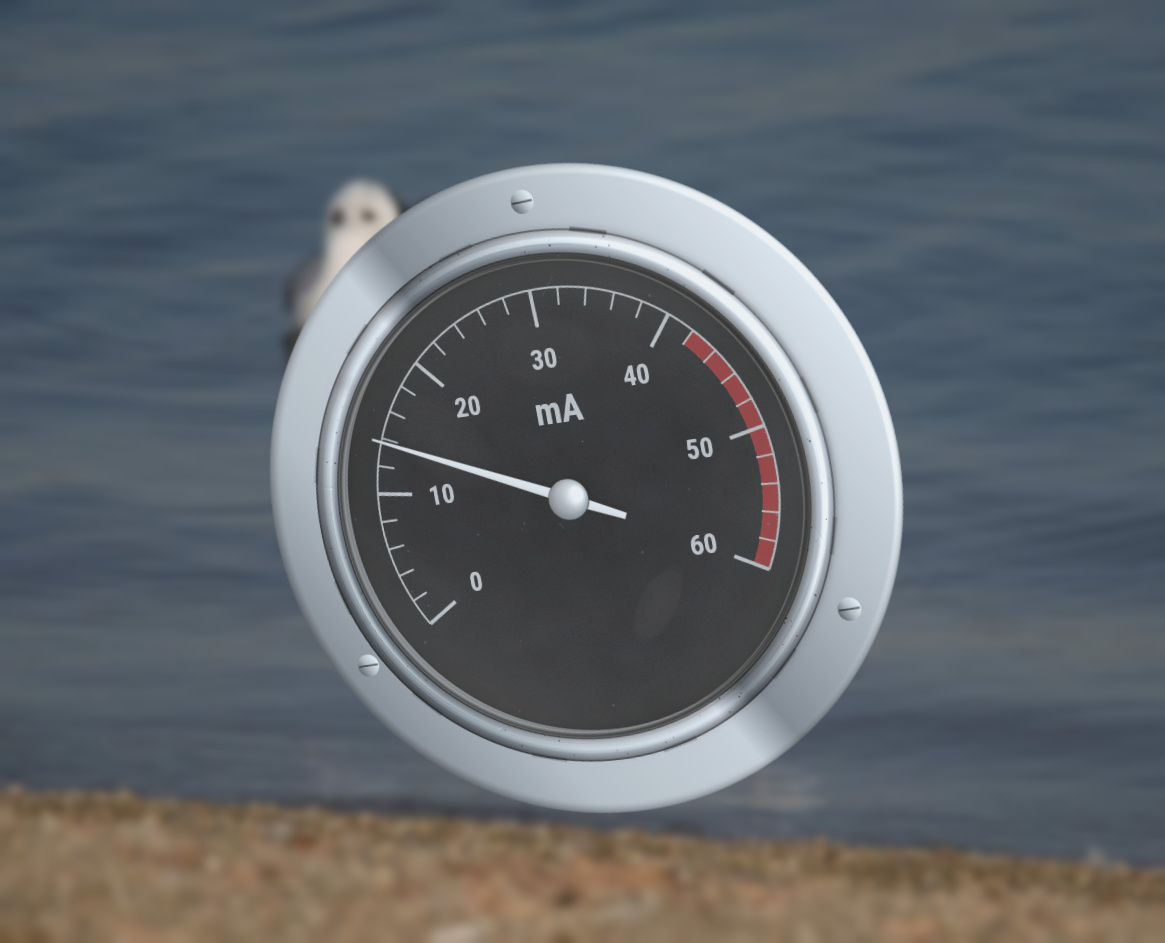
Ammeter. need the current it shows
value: 14 mA
